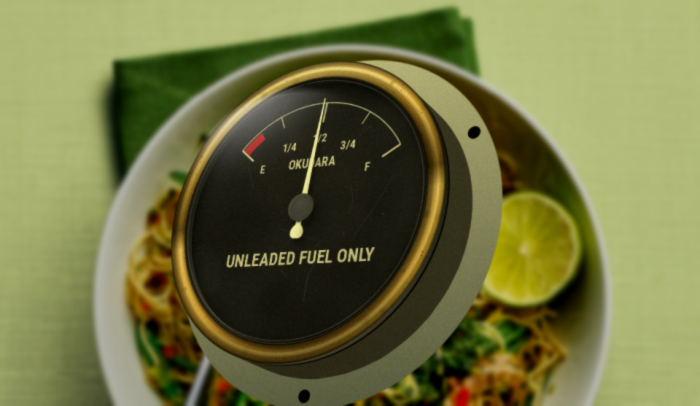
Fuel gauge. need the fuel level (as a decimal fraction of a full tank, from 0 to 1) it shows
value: 0.5
